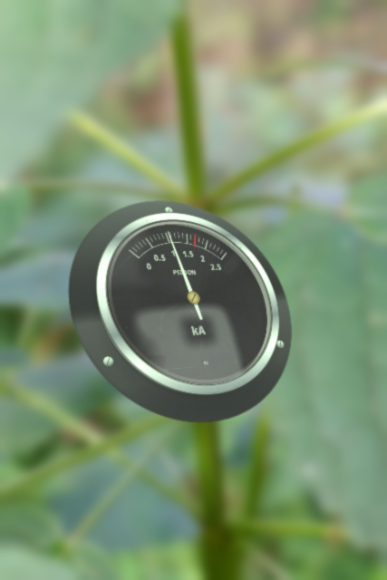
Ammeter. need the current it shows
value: 1 kA
